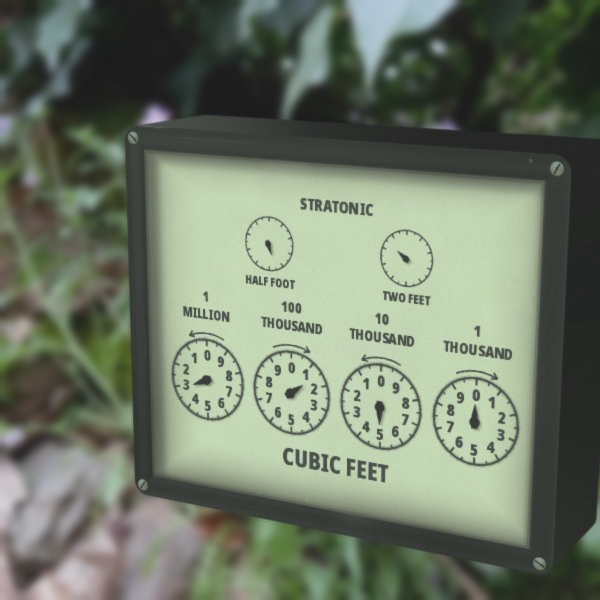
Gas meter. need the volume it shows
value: 315000 ft³
